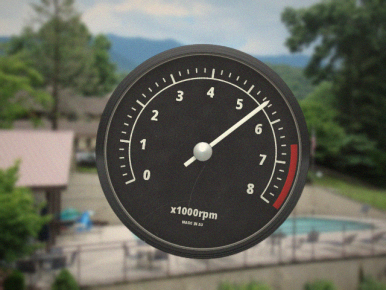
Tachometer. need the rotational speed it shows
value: 5500 rpm
